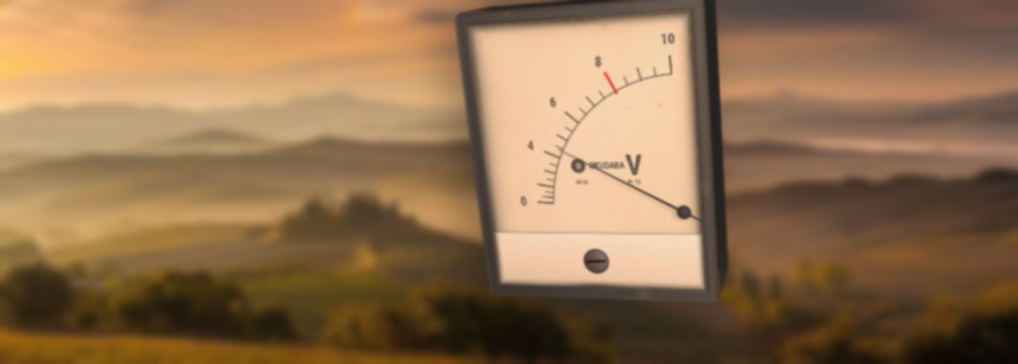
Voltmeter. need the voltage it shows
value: 4.5 V
